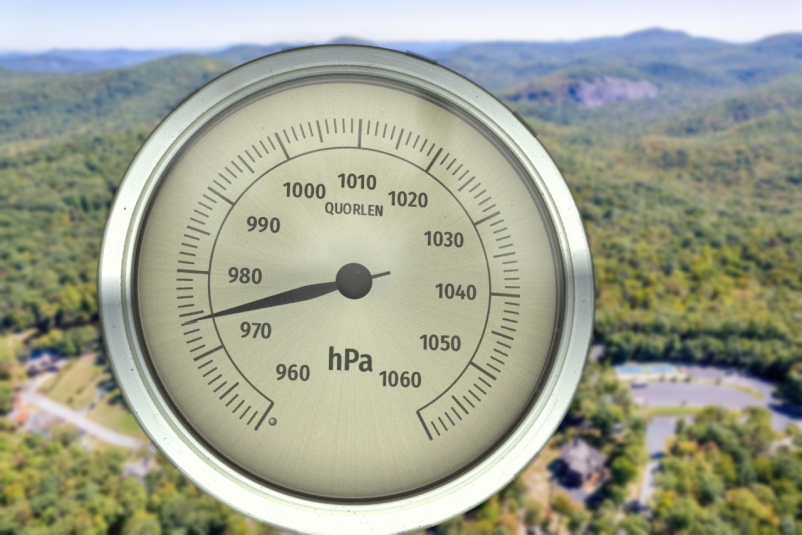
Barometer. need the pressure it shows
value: 974 hPa
